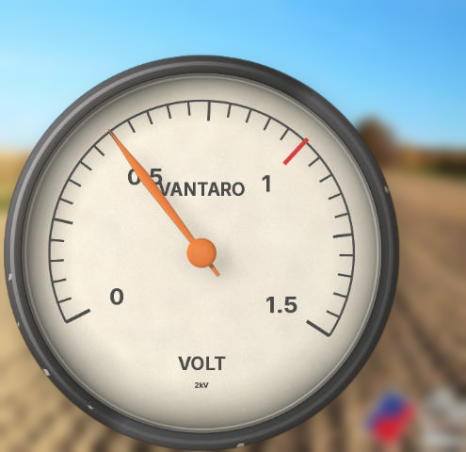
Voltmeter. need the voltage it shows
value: 0.5 V
